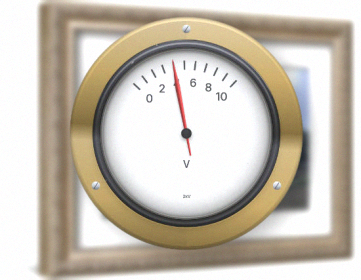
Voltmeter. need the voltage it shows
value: 4 V
